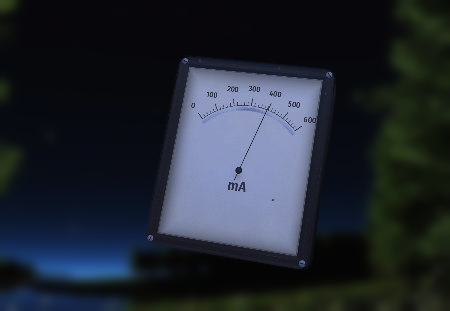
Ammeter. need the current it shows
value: 400 mA
